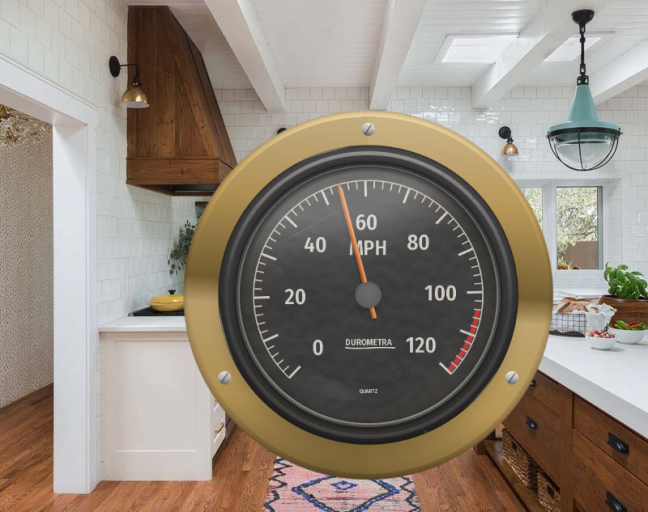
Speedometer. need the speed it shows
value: 54 mph
